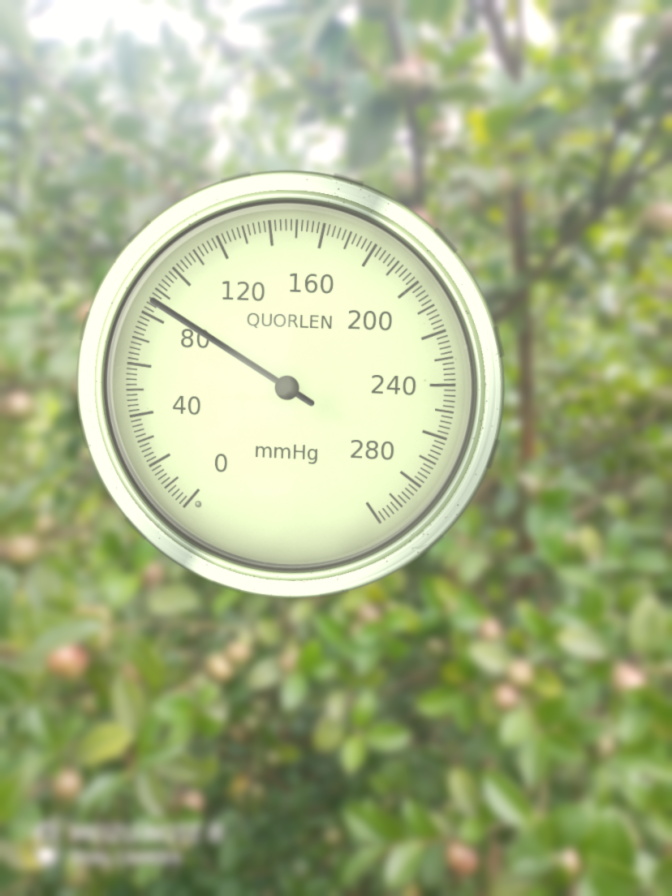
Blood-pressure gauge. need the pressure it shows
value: 86 mmHg
